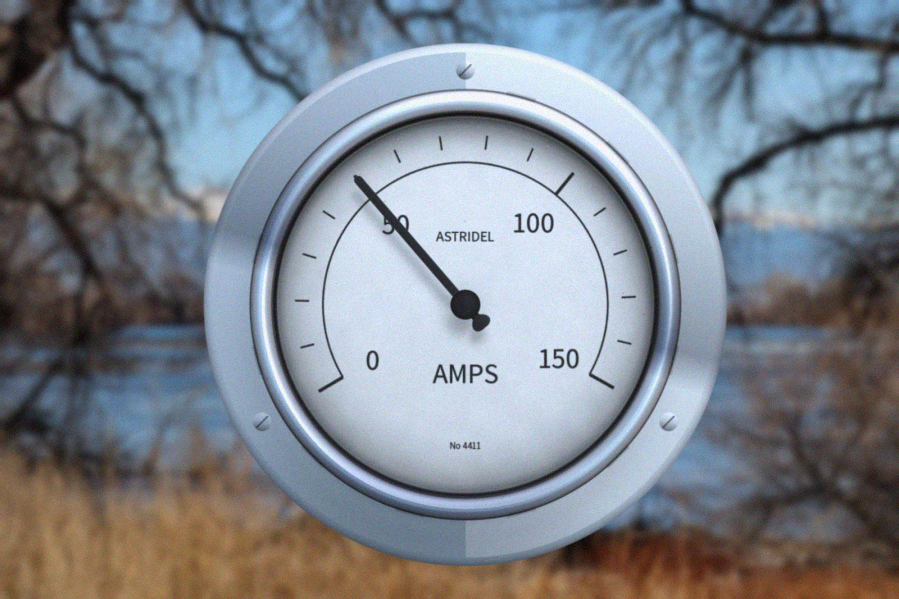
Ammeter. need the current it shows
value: 50 A
